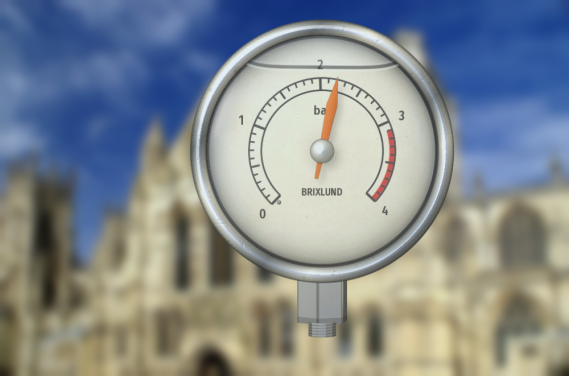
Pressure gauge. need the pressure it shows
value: 2.2 bar
